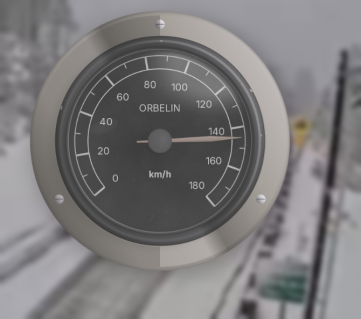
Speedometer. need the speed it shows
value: 145 km/h
